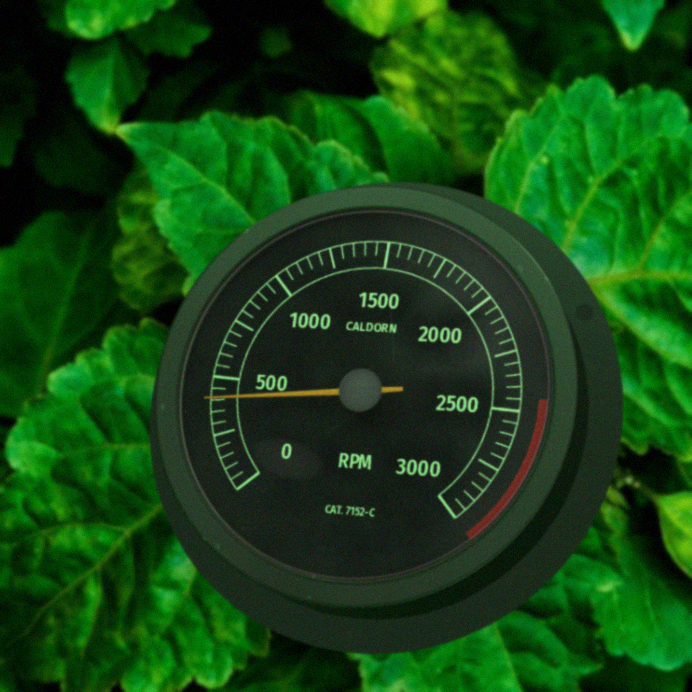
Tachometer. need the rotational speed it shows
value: 400 rpm
